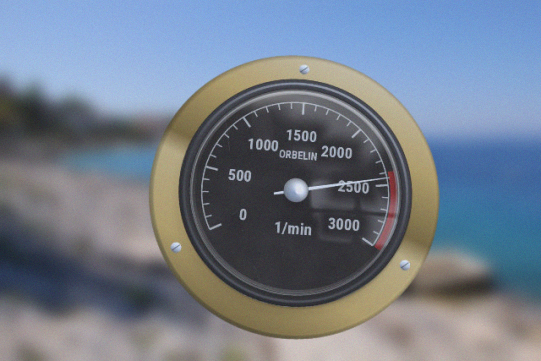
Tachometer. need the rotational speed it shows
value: 2450 rpm
